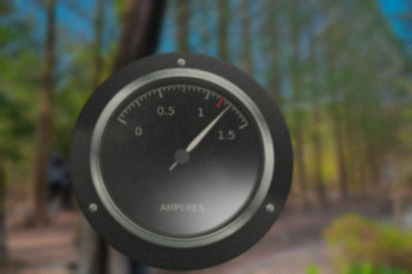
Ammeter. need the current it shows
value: 1.25 A
